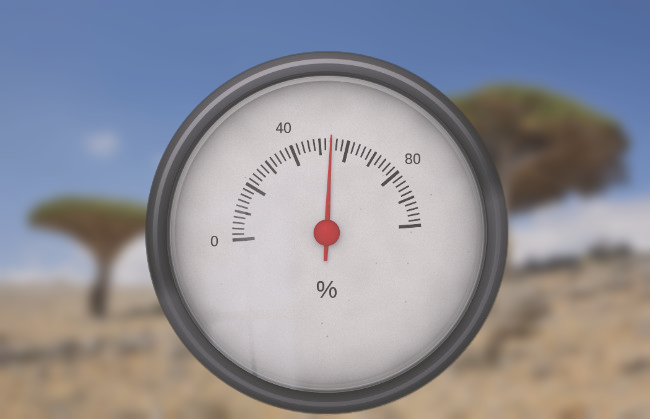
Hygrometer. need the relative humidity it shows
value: 54 %
